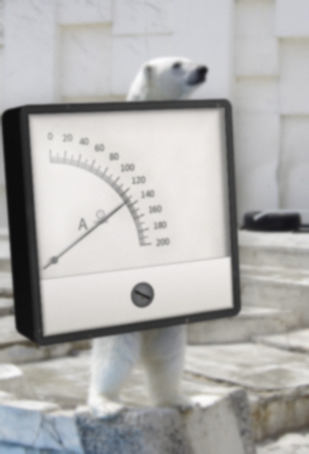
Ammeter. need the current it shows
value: 130 A
